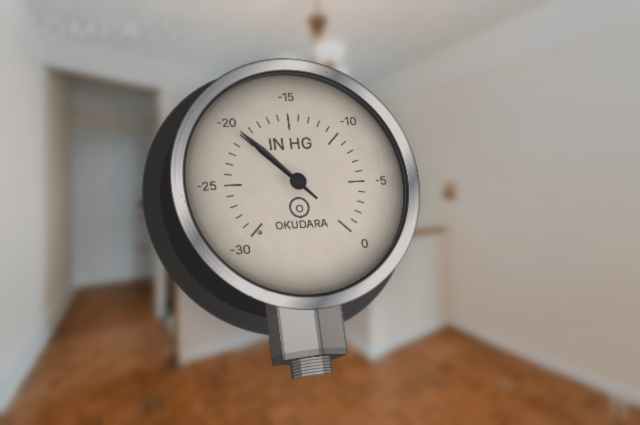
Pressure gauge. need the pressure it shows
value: -20 inHg
